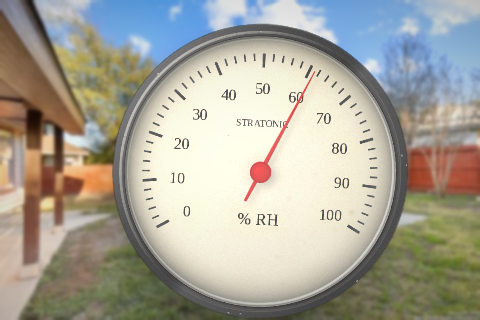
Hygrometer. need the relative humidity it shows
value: 61 %
